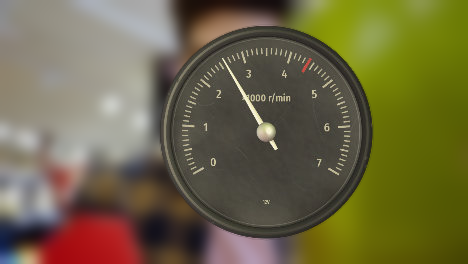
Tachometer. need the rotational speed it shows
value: 2600 rpm
